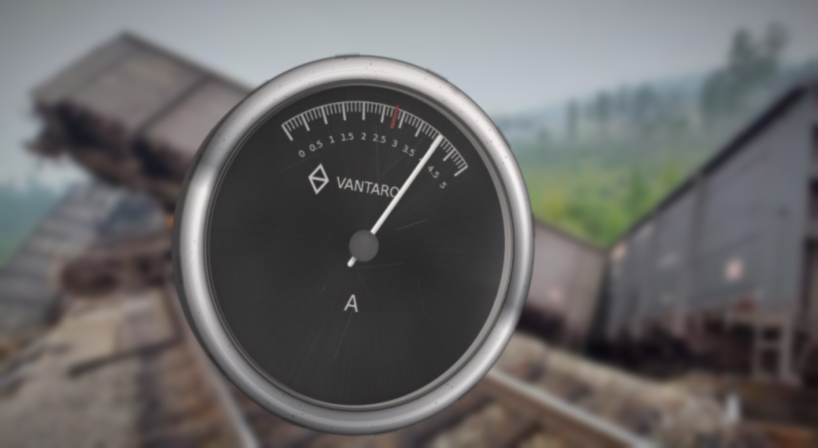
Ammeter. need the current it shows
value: 4 A
